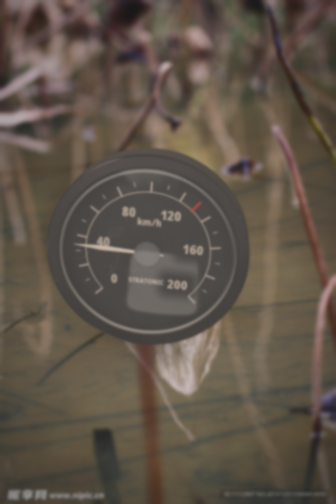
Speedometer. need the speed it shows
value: 35 km/h
